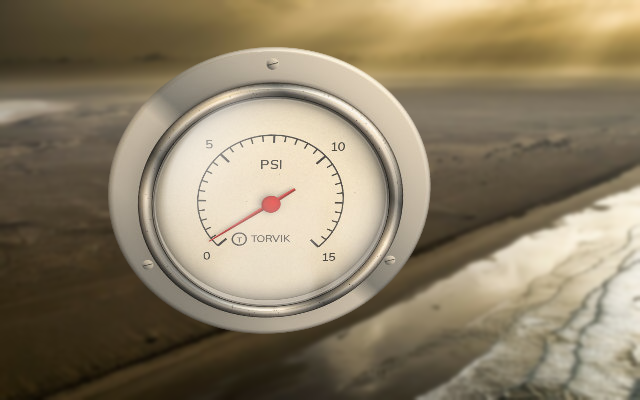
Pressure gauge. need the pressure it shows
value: 0.5 psi
